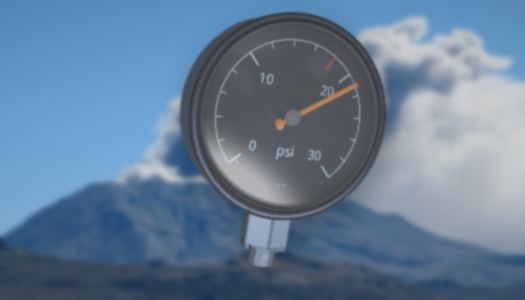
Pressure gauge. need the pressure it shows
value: 21 psi
